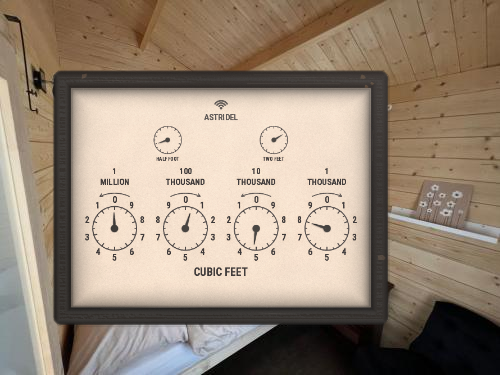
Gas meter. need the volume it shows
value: 4800 ft³
